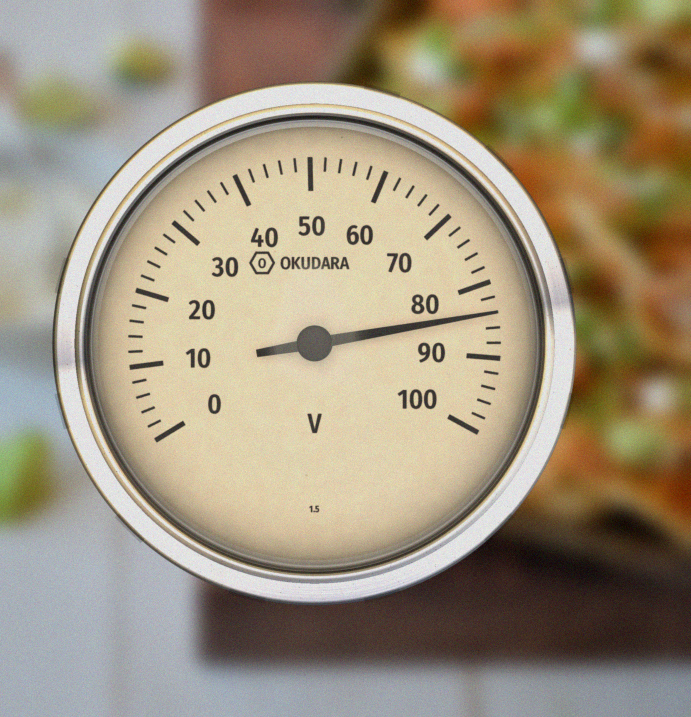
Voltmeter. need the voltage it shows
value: 84 V
